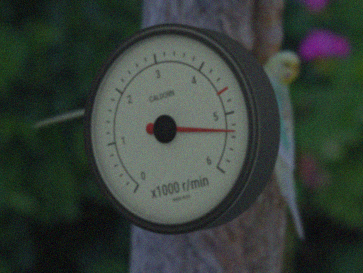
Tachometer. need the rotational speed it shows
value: 5300 rpm
